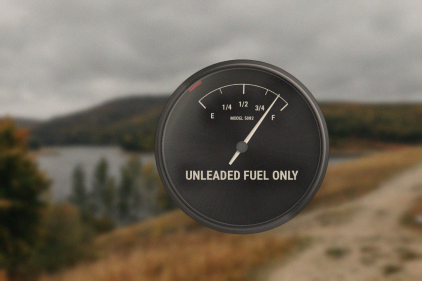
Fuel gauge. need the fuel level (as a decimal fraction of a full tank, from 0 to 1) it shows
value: 0.875
